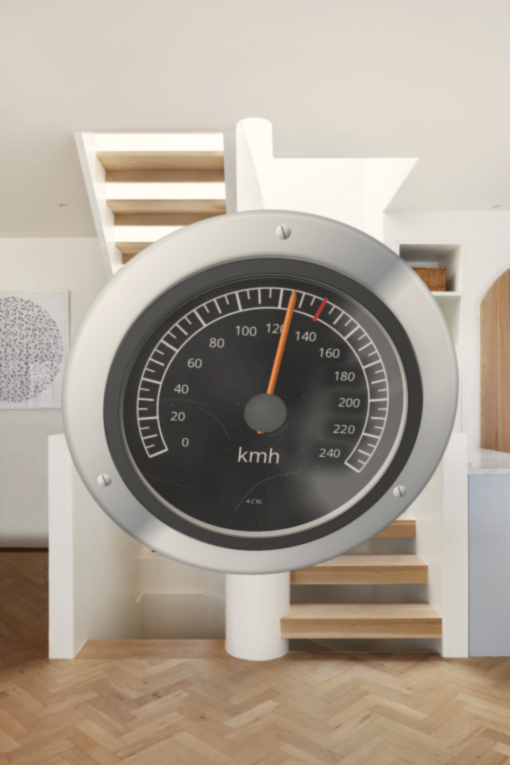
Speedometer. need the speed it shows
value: 125 km/h
